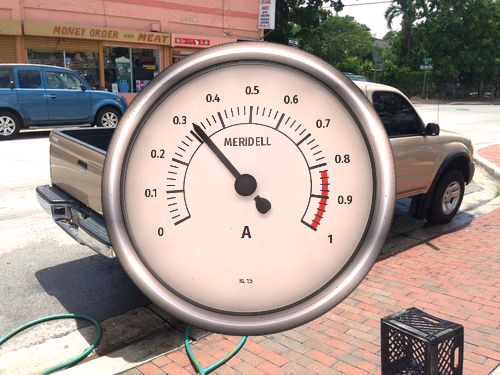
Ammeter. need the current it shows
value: 0.32 A
